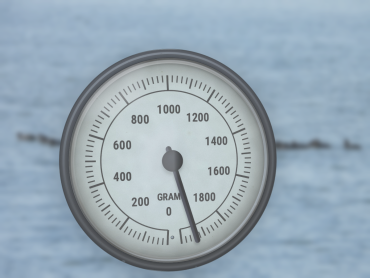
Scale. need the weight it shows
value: 1940 g
